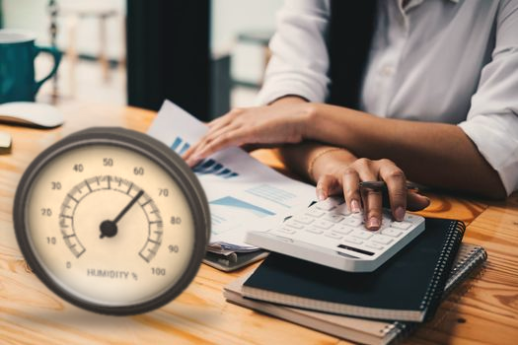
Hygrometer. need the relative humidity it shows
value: 65 %
